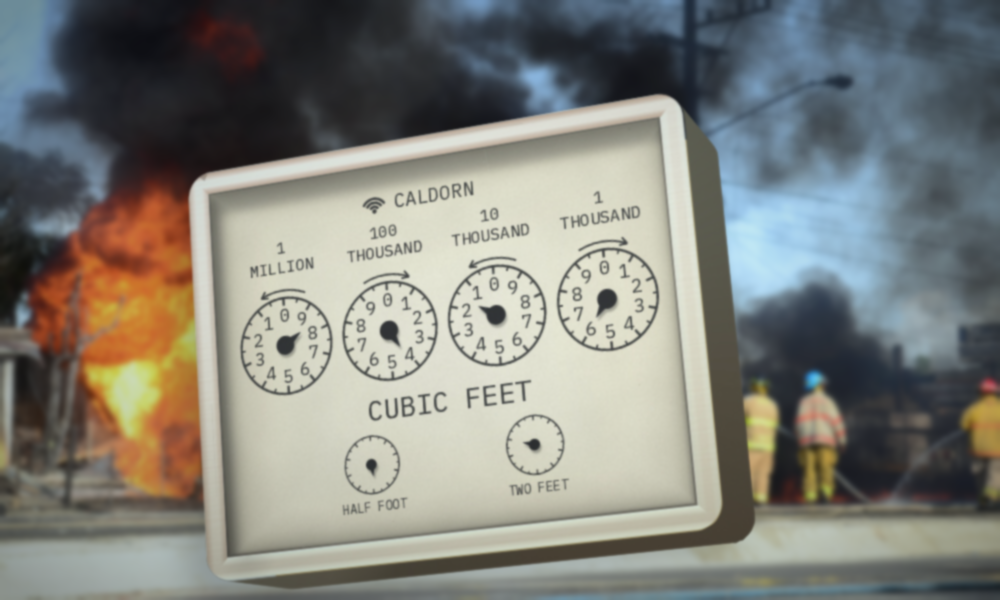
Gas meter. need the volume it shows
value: 841600 ft³
